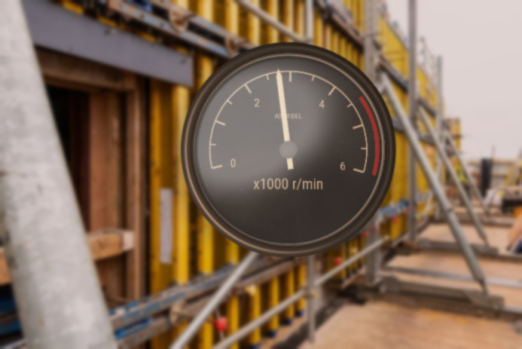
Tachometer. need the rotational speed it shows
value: 2750 rpm
